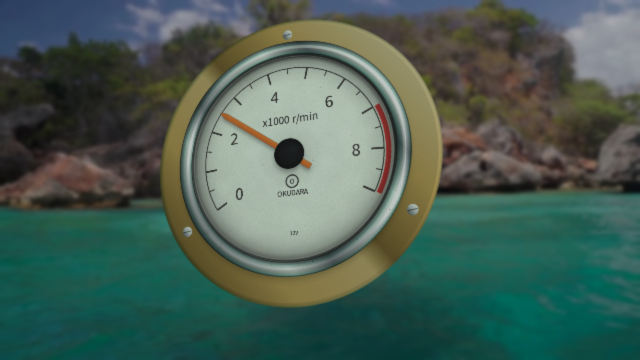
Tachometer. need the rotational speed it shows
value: 2500 rpm
